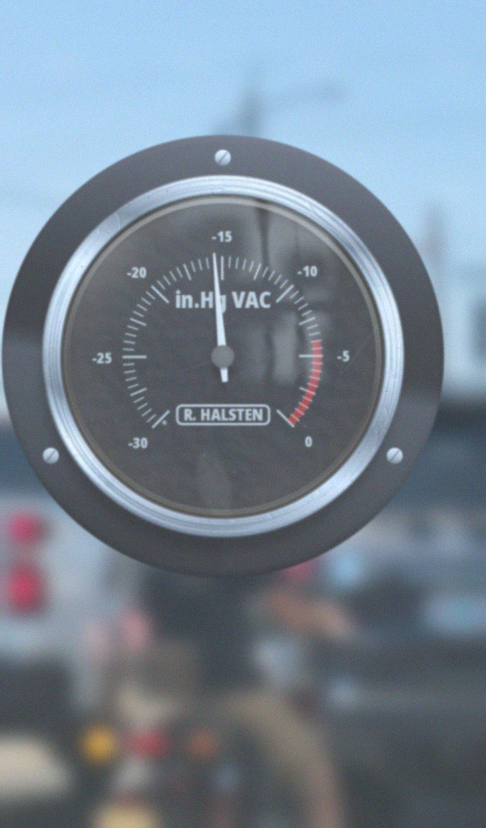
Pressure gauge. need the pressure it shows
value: -15.5 inHg
